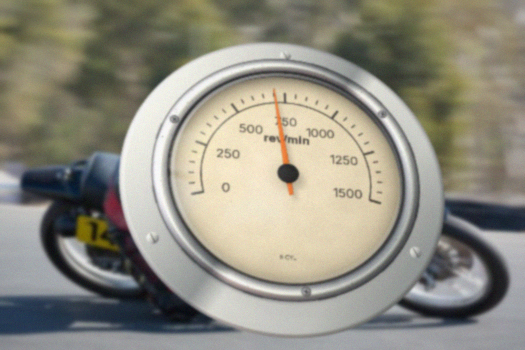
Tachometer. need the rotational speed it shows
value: 700 rpm
